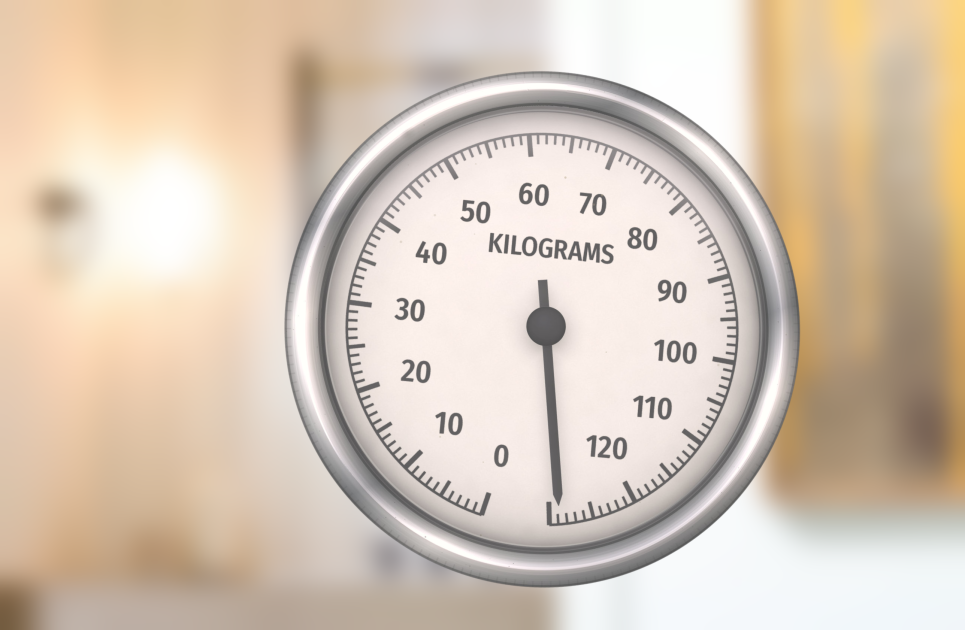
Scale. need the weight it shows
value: 129 kg
